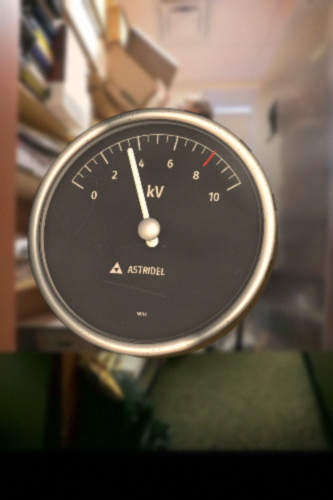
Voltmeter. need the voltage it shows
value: 3.5 kV
